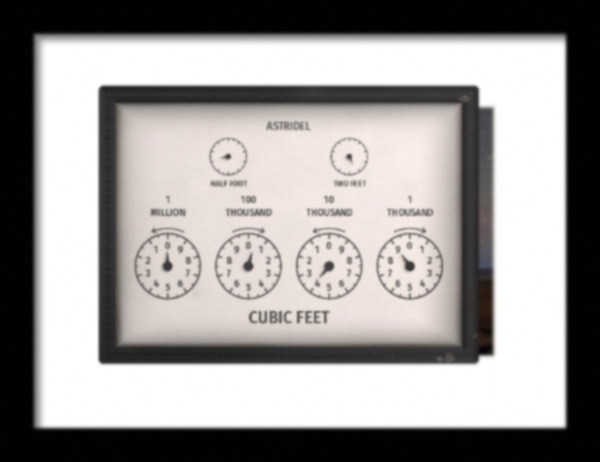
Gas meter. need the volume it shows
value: 3900 ft³
